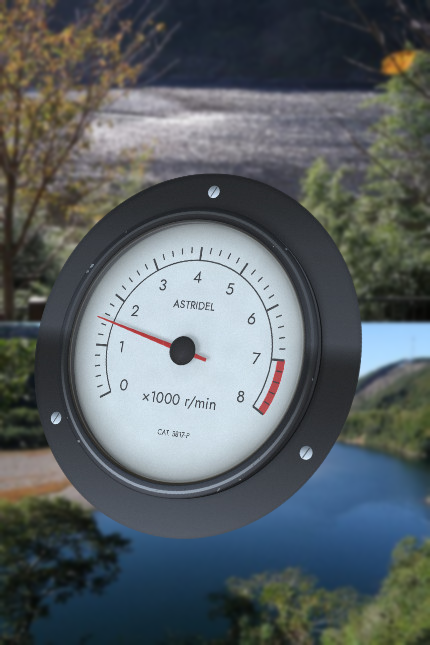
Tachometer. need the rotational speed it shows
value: 1500 rpm
